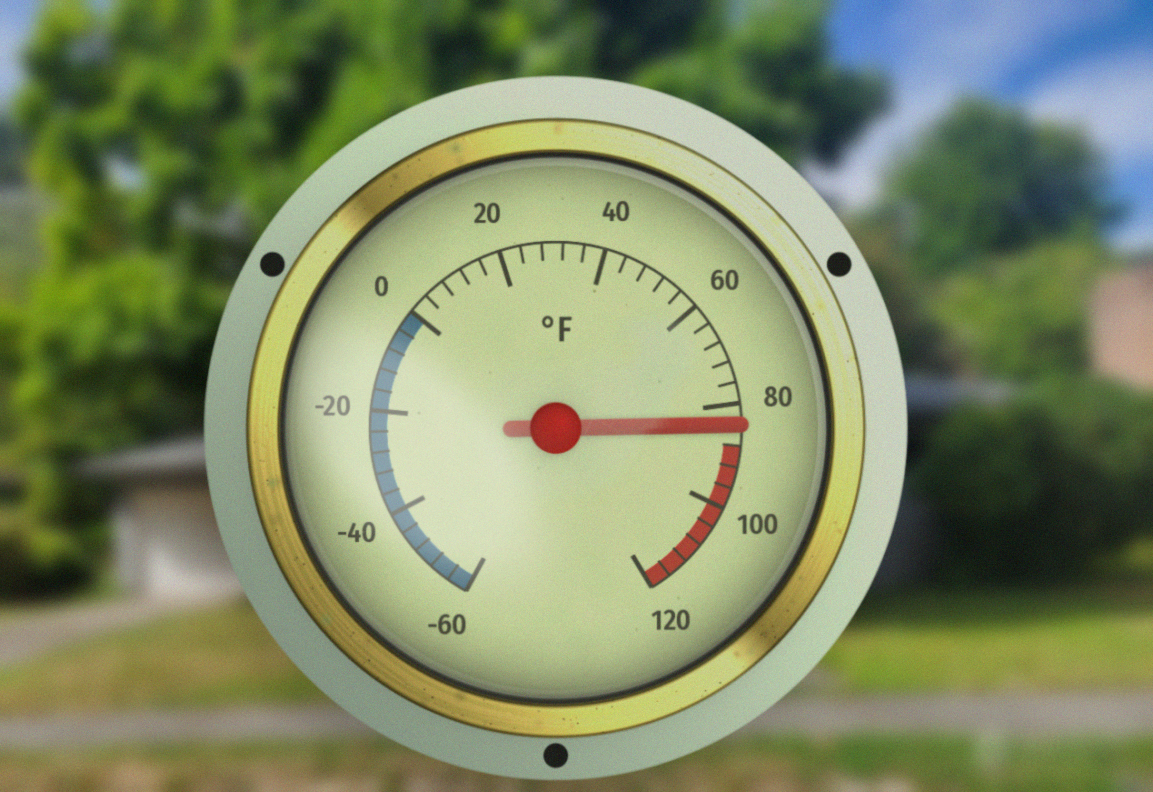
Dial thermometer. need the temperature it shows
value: 84 °F
